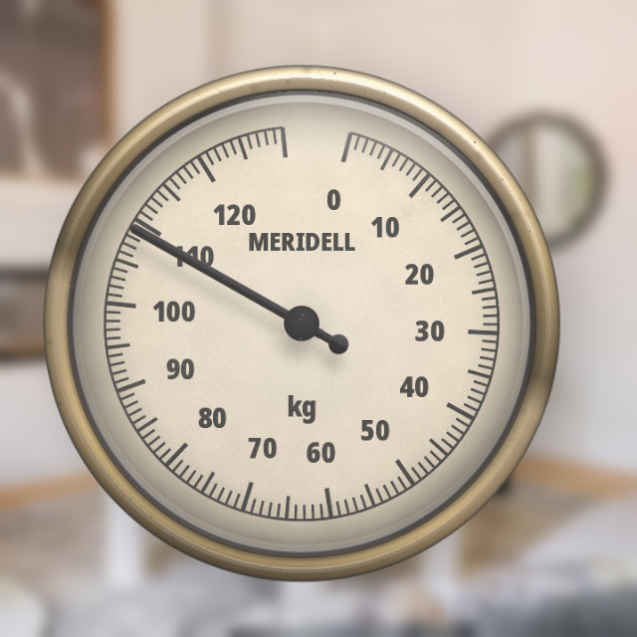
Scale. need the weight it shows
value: 109 kg
